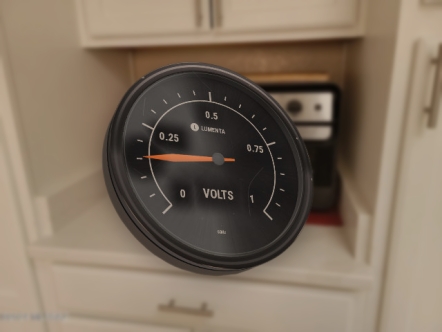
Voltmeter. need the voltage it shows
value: 0.15 V
